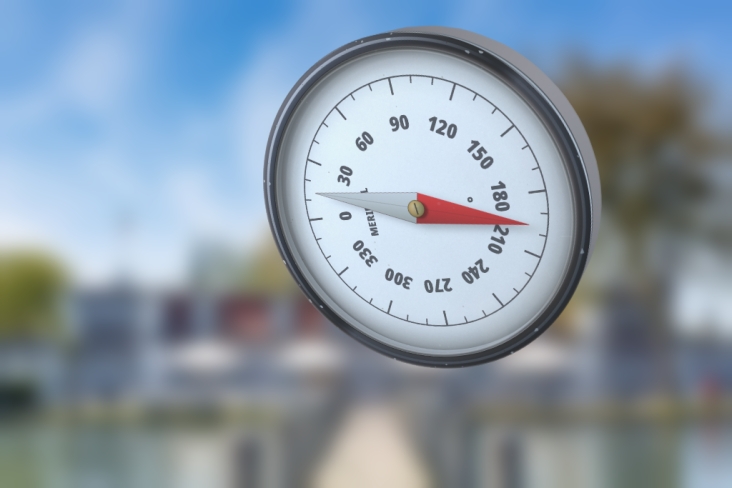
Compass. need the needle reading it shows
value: 195 °
